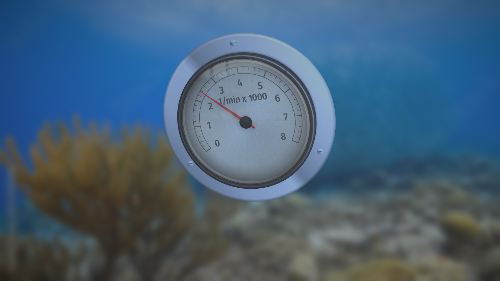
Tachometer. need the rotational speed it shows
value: 2400 rpm
